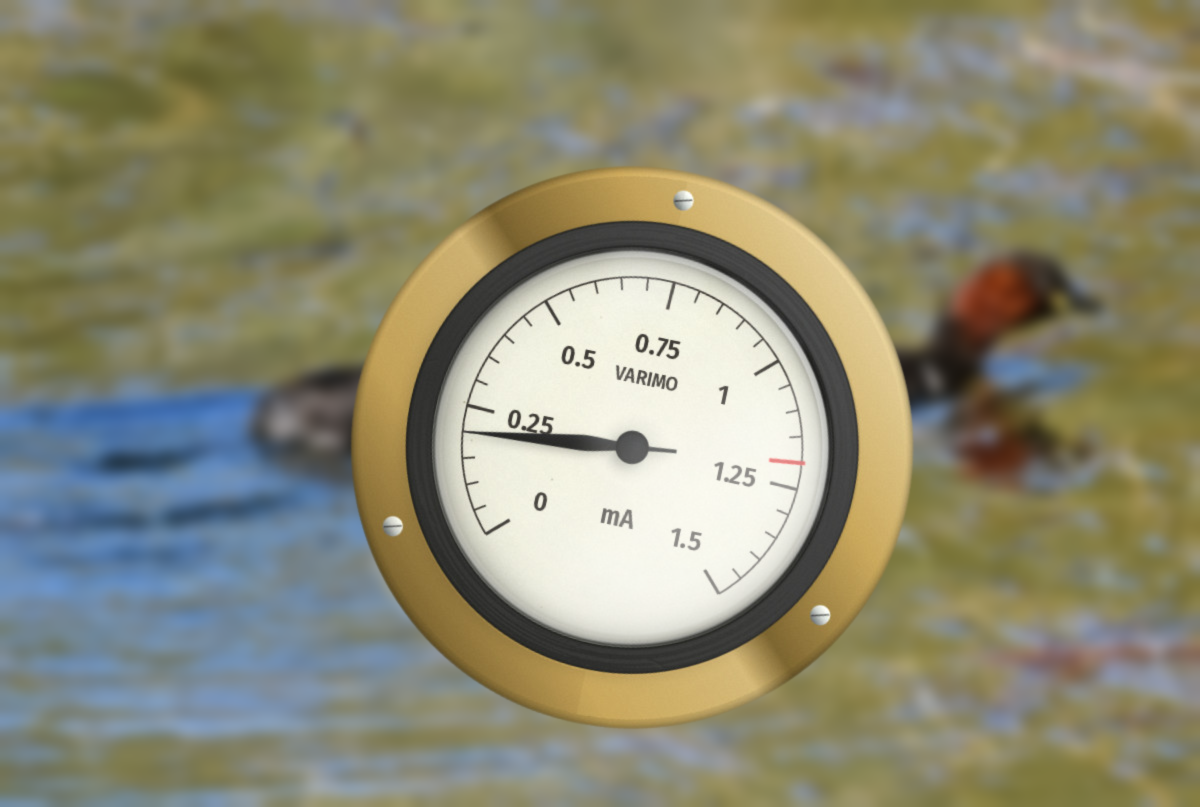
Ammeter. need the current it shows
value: 0.2 mA
